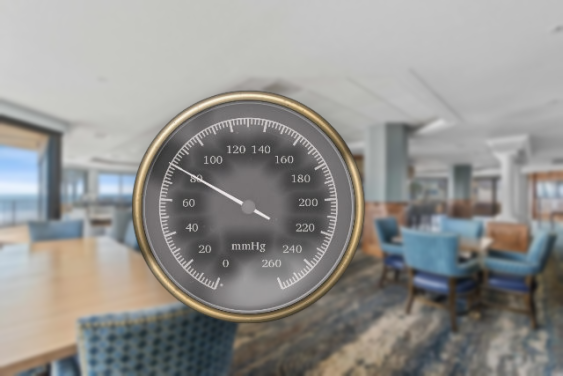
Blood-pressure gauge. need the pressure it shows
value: 80 mmHg
